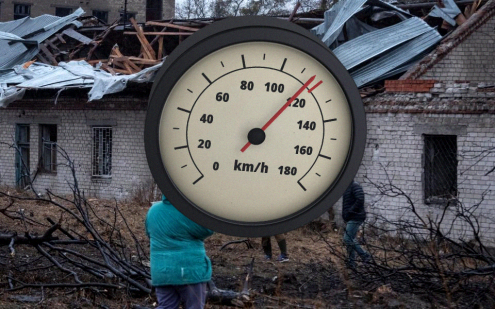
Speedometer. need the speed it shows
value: 115 km/h
